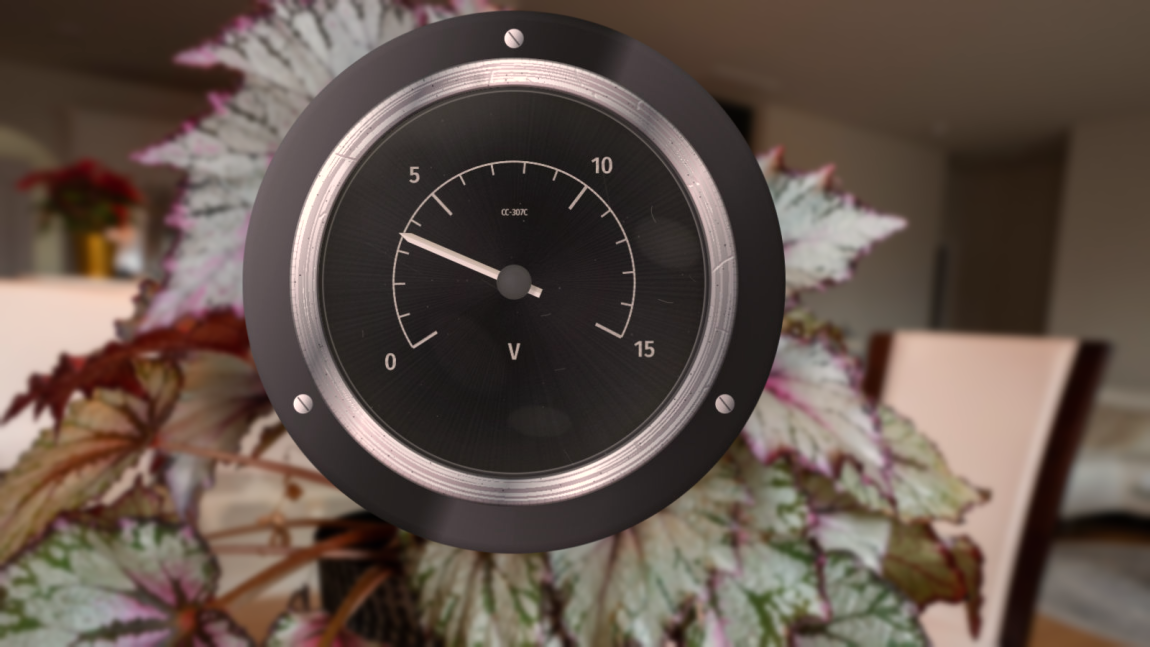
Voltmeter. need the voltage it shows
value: 3.5 V
